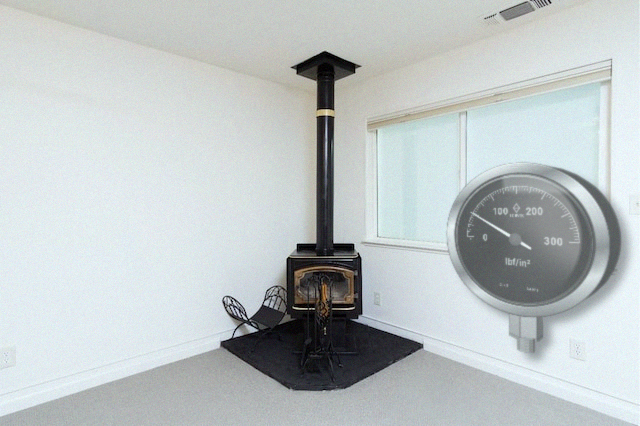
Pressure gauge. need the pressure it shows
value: 50 psi
